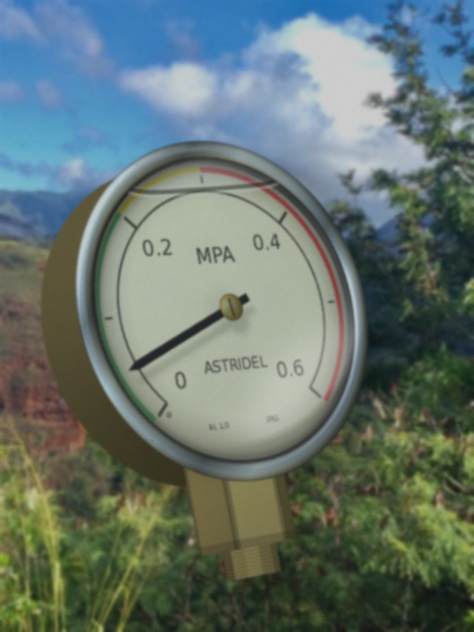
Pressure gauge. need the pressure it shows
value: 0.05 MPa
